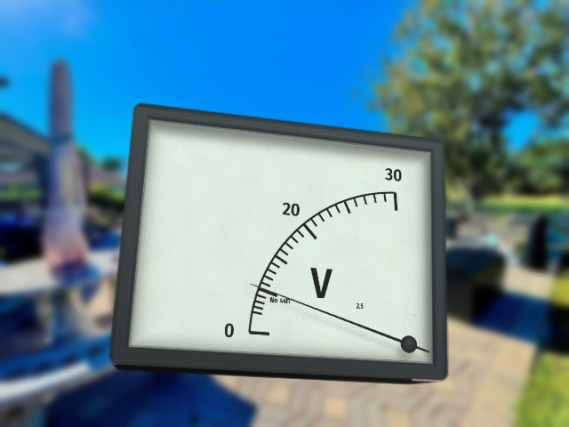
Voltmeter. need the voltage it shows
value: 10 V
